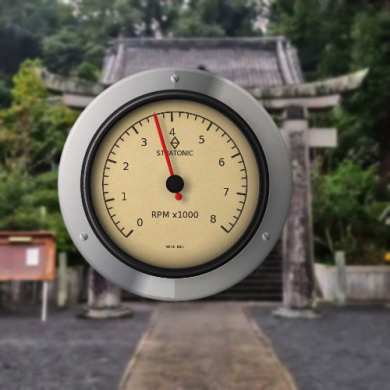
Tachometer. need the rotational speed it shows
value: 3600 rpm
